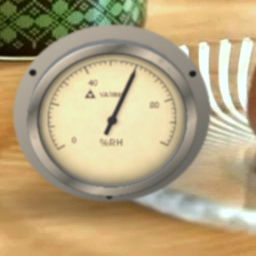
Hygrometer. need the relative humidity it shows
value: 60 %
